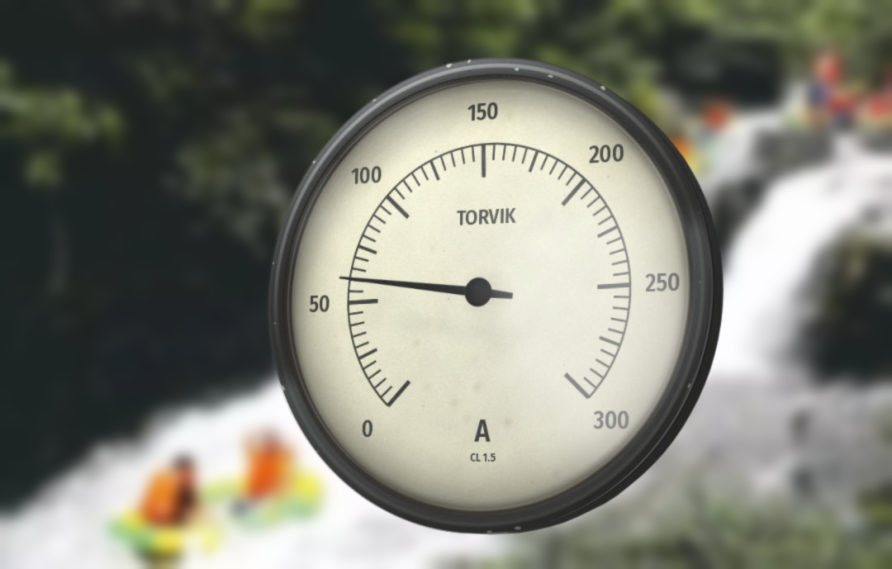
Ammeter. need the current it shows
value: 60 A
